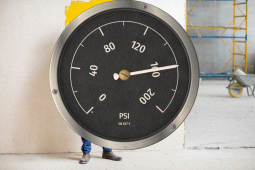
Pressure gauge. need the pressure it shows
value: 160 psi
